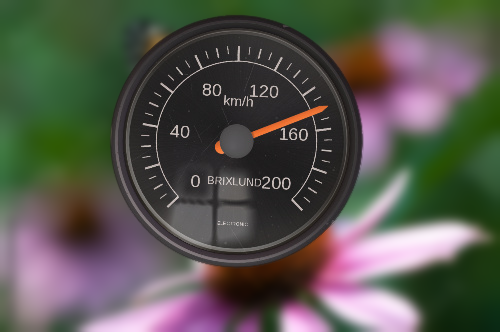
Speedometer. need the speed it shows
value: 150 km/h
